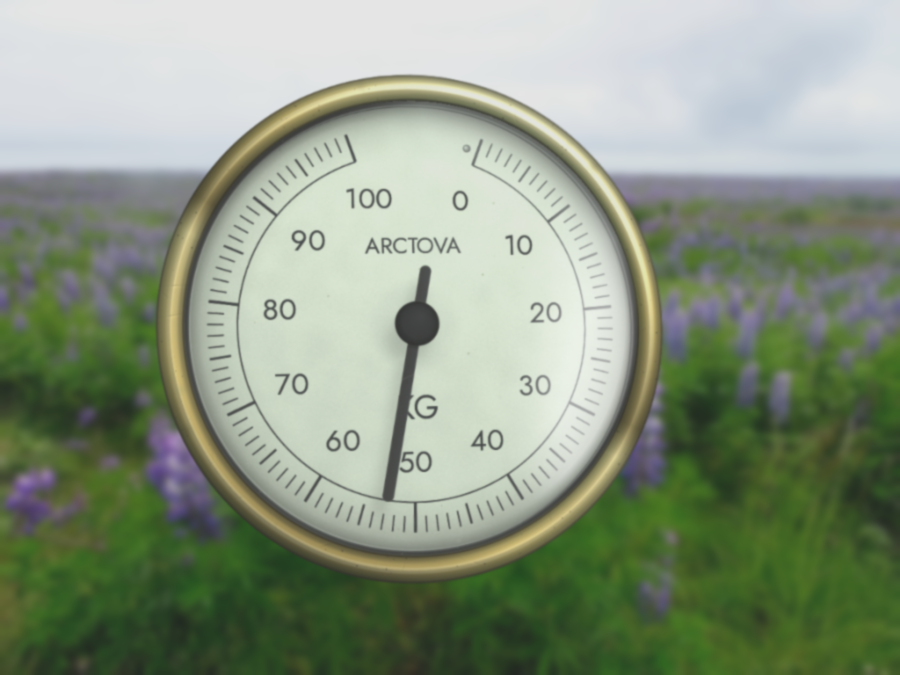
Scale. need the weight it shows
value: 53 kg
